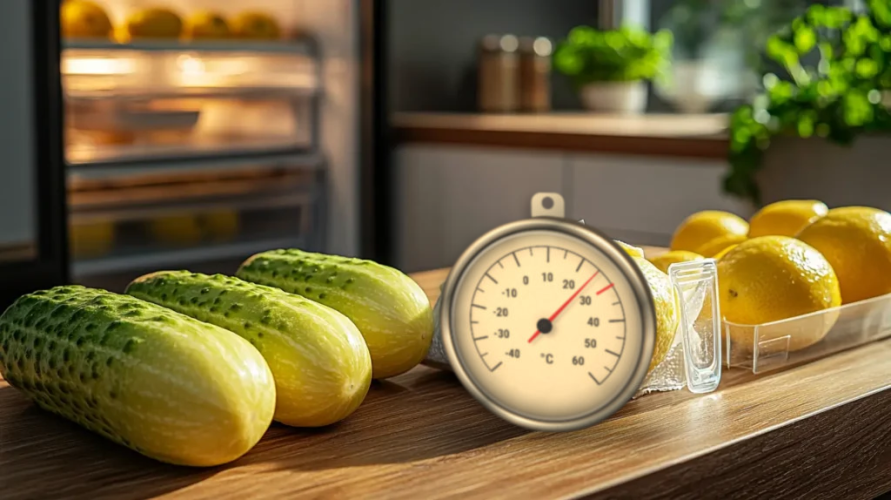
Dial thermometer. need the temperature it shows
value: 25 °C
